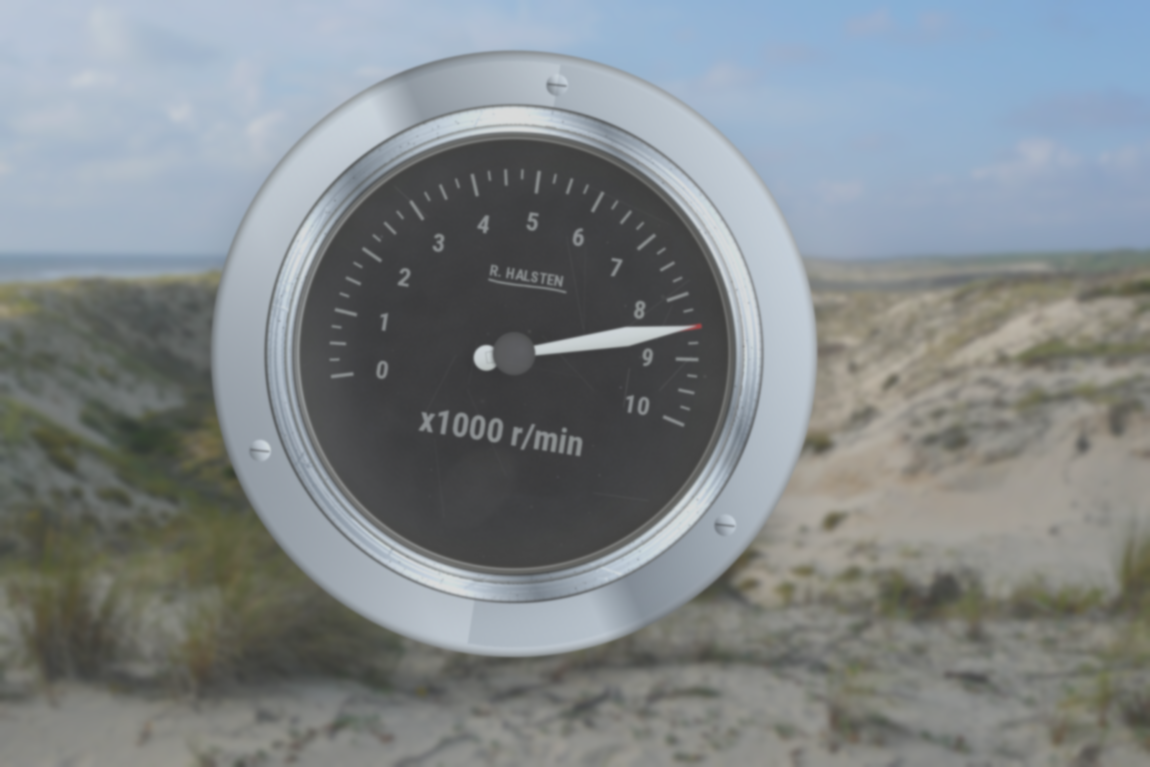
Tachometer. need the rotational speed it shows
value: 8500 rpm
